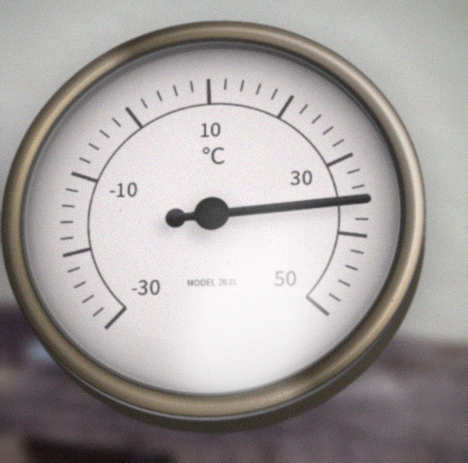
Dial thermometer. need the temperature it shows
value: 36 °C
